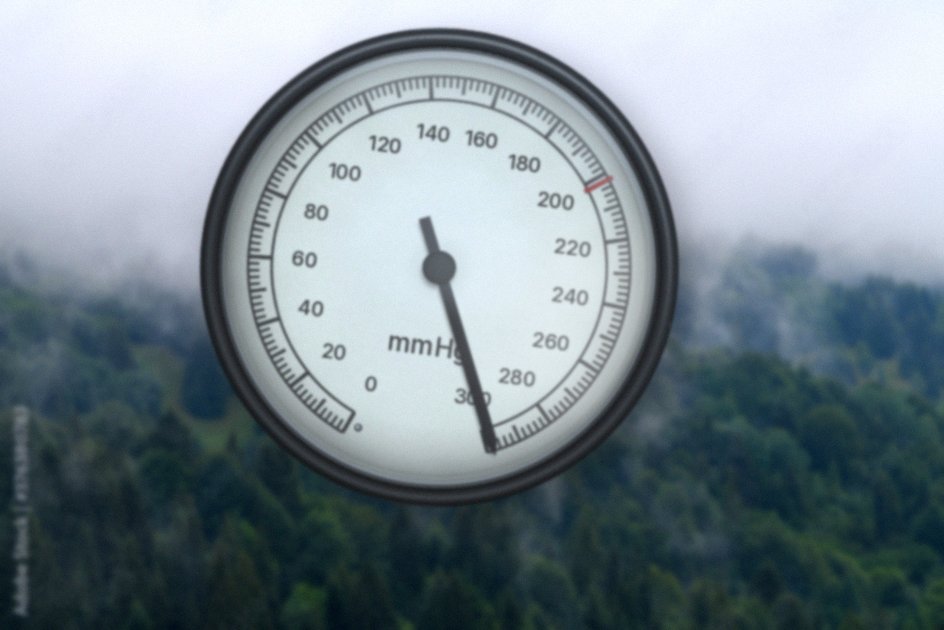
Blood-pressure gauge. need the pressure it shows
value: 298 mmHg
